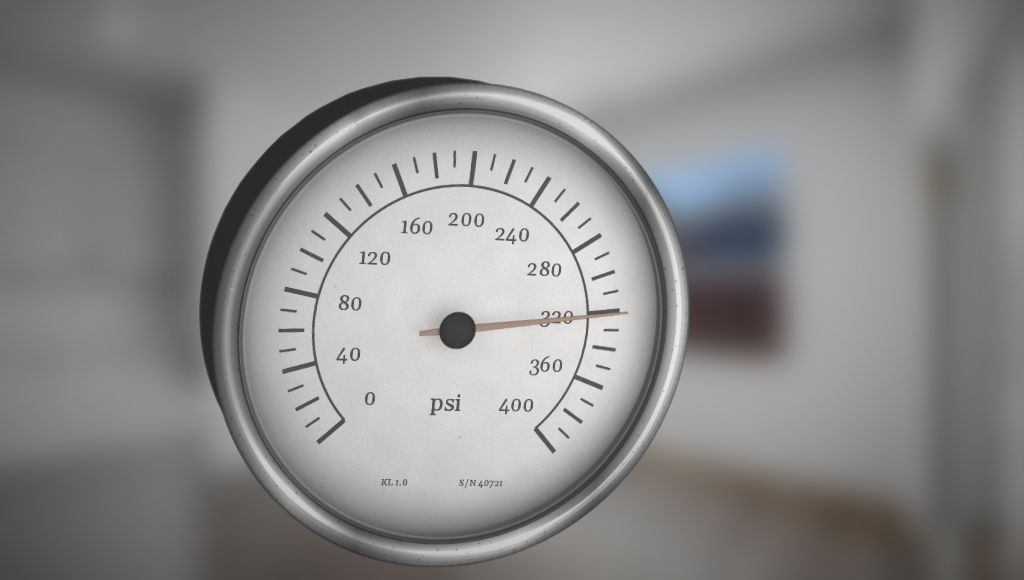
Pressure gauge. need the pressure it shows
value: 320 psi
